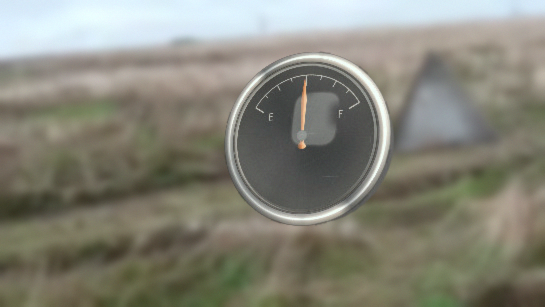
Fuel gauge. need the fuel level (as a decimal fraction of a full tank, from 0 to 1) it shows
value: 0.5
